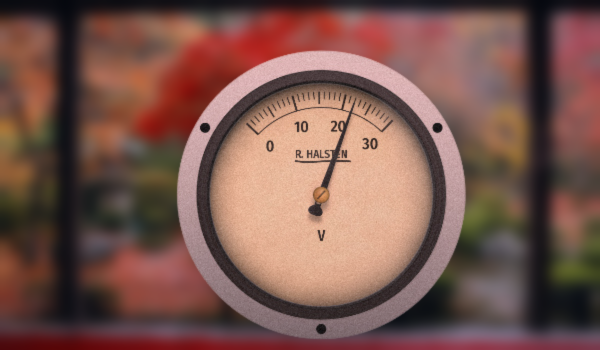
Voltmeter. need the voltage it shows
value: 22 V
